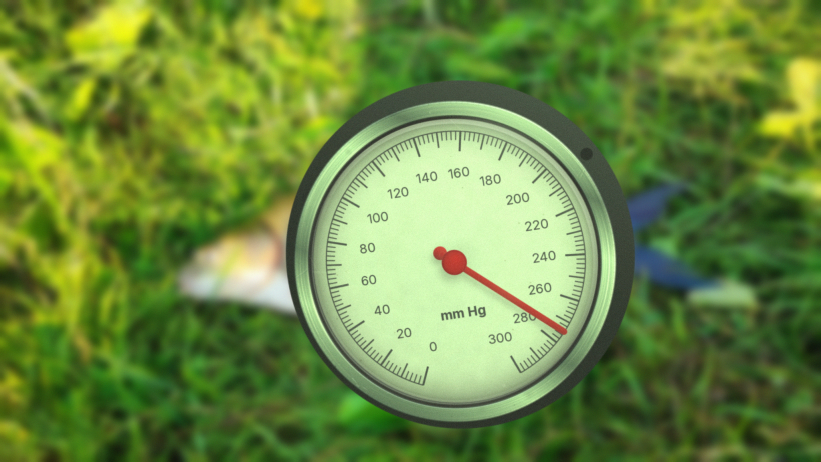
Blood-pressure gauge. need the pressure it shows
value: 274 mmHg
